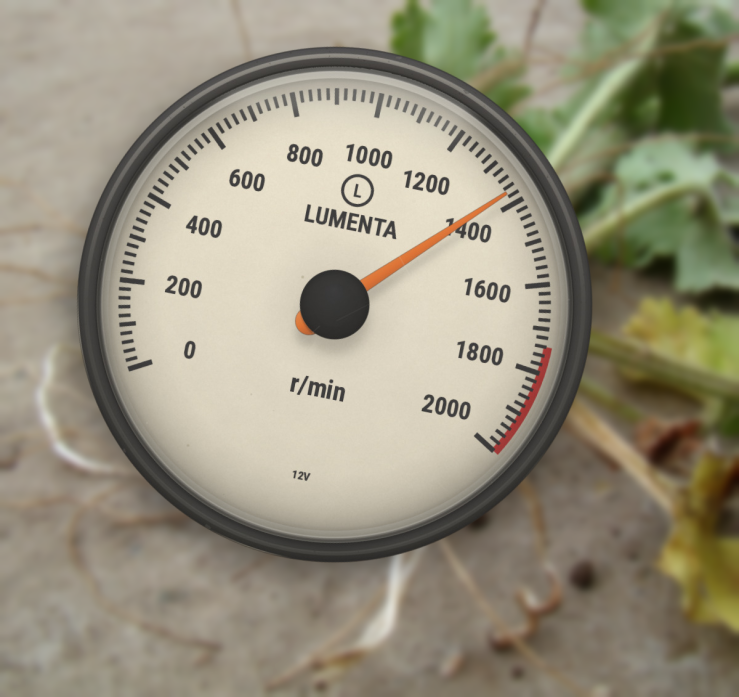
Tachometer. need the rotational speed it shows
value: 1370 rpm
